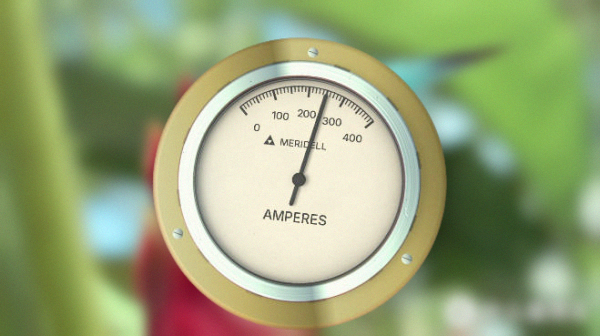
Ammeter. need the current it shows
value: 250 A
